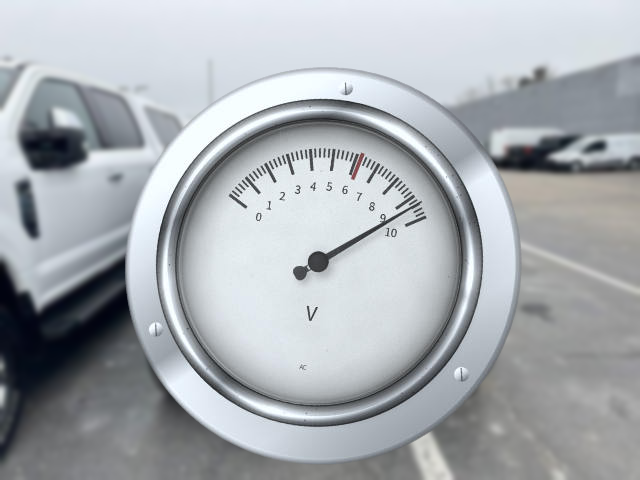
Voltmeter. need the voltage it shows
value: 9.4 V
